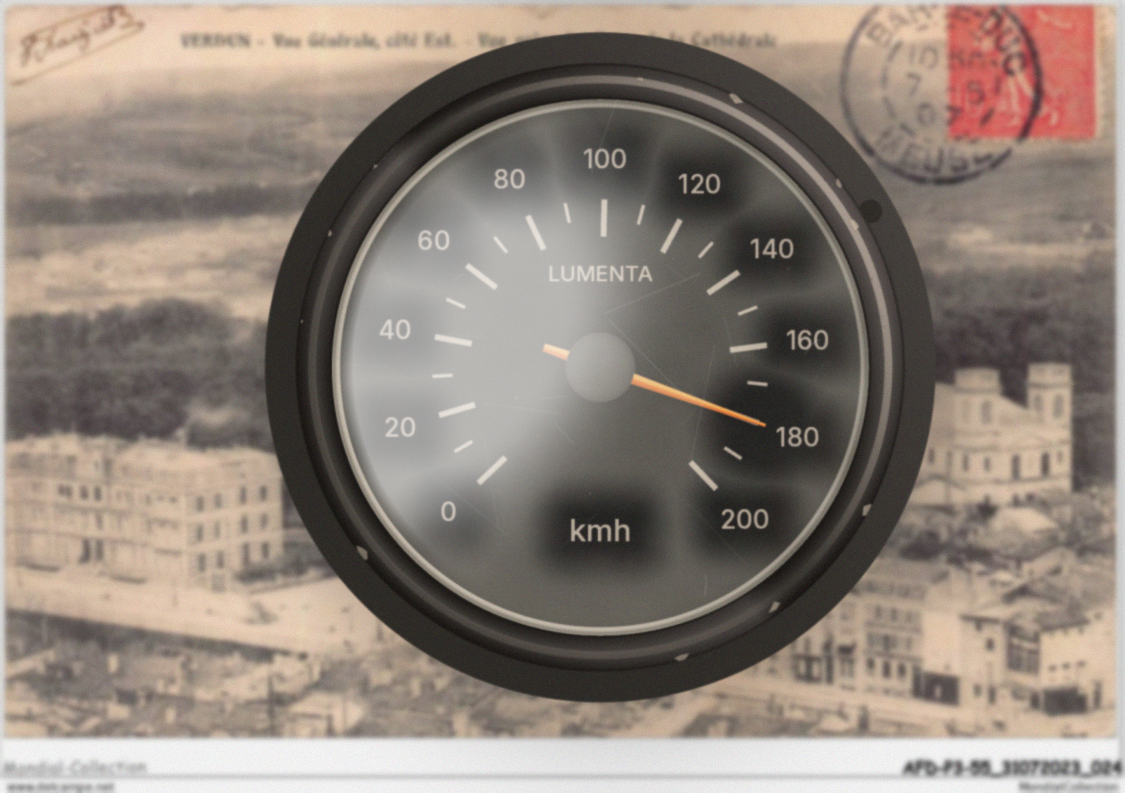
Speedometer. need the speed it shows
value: 180 km/h
